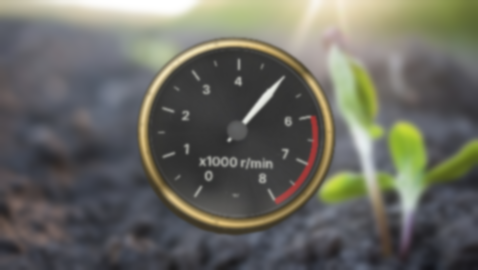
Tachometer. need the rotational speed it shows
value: 5000 rpm
